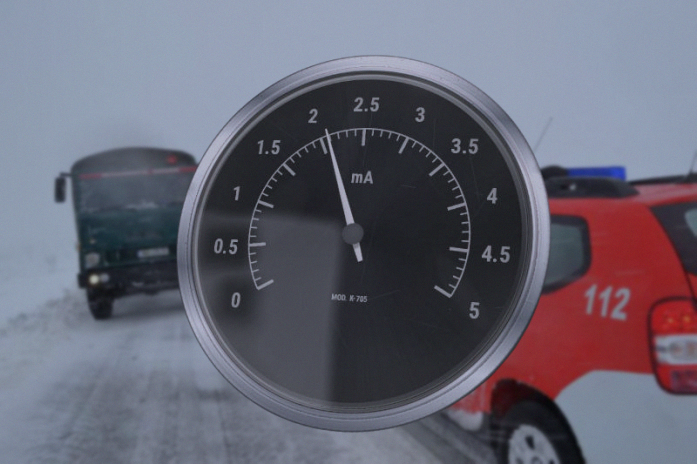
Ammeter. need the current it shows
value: 2.1 mA
